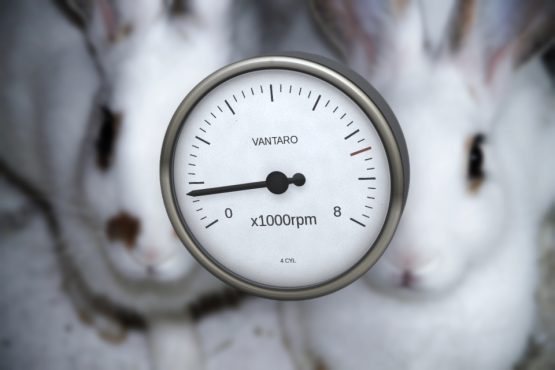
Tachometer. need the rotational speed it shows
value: 800 rpm
